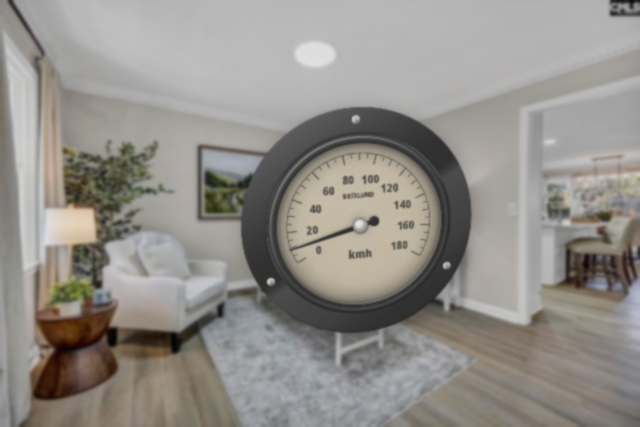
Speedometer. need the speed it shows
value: 10 km/h
